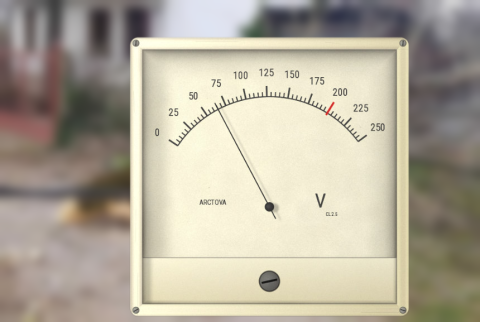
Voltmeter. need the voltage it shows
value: 65 V
